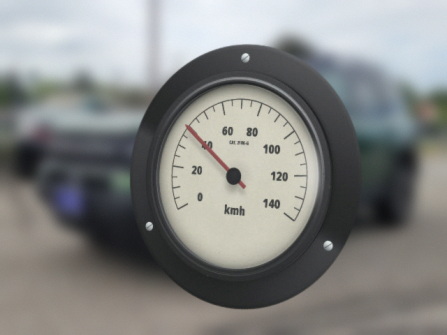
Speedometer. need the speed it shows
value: 40 km/h
